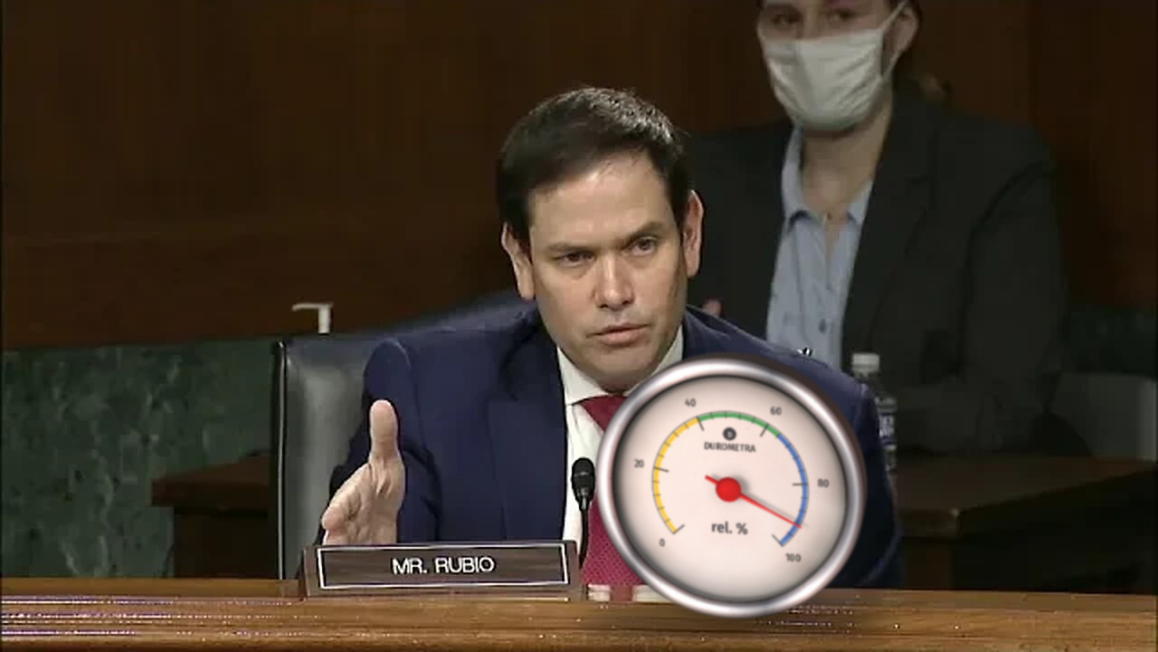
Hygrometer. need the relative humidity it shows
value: 92 %
